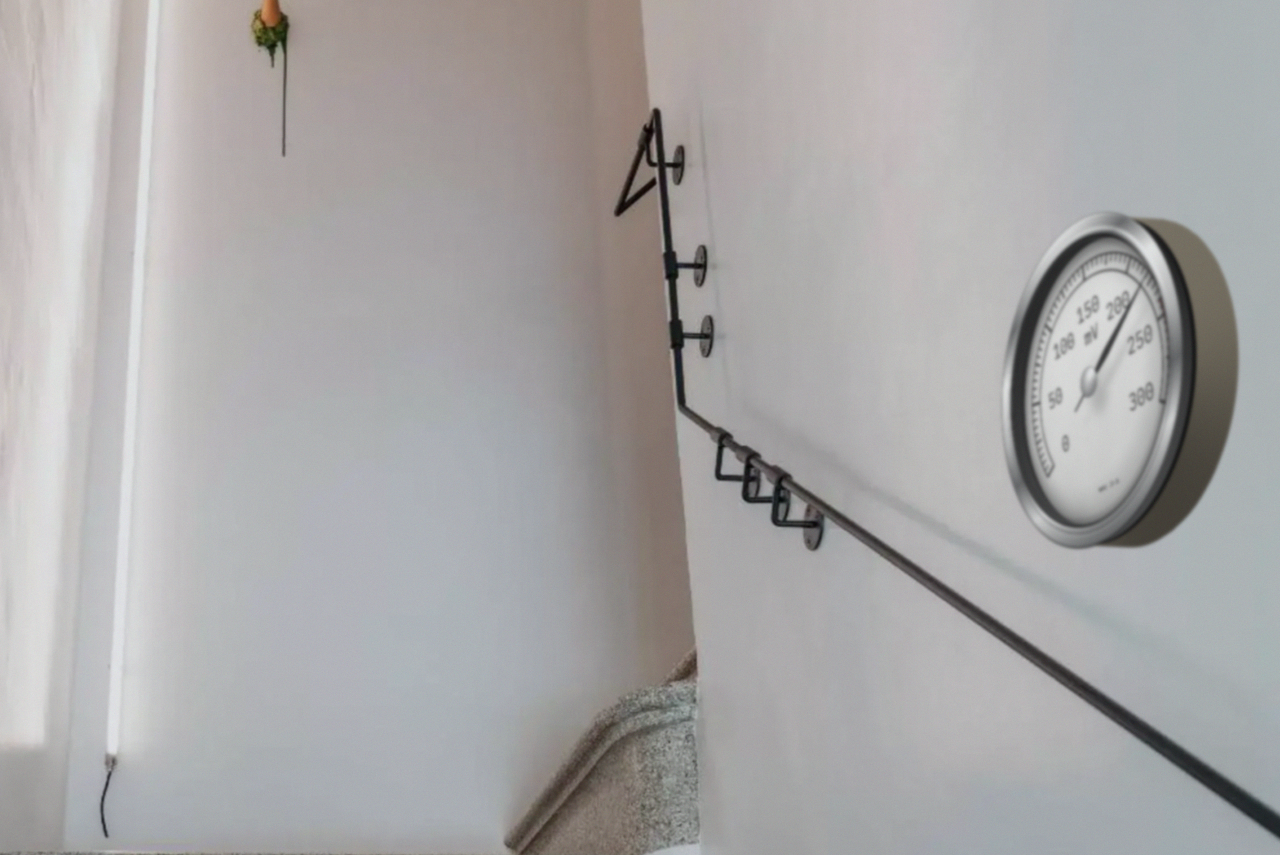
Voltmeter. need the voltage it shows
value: 225 mV
